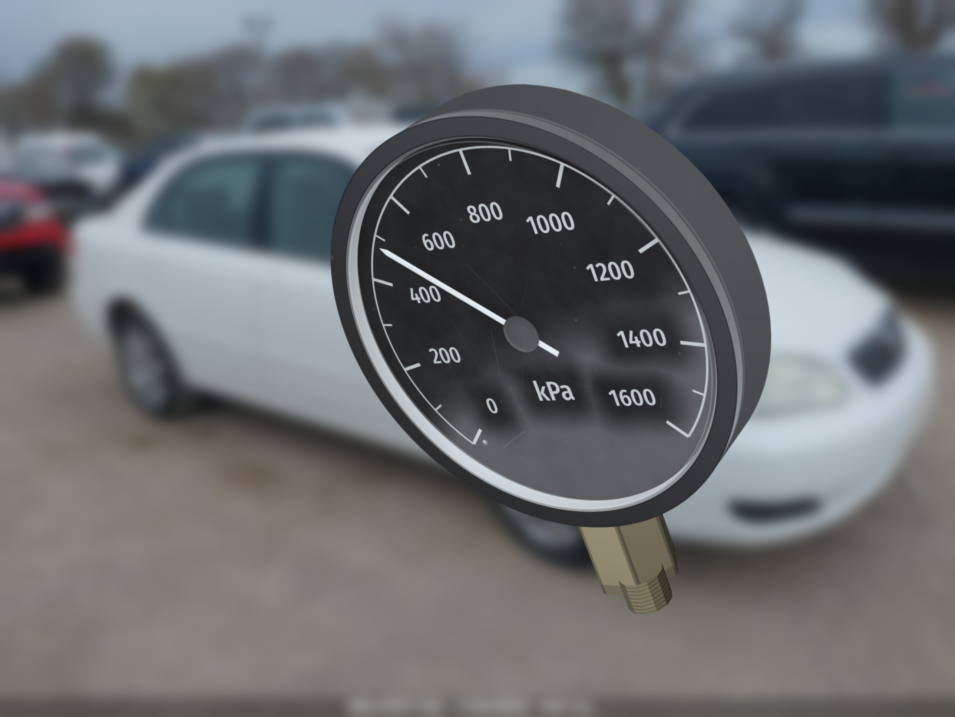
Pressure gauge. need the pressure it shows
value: 500 kPa
